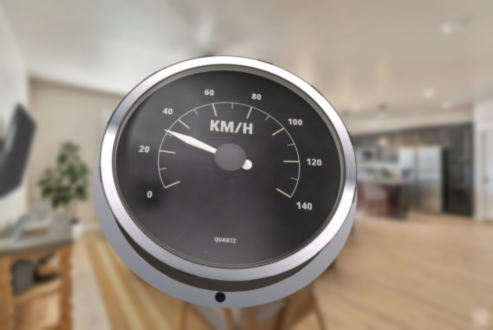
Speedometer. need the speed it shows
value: 30 km/h
